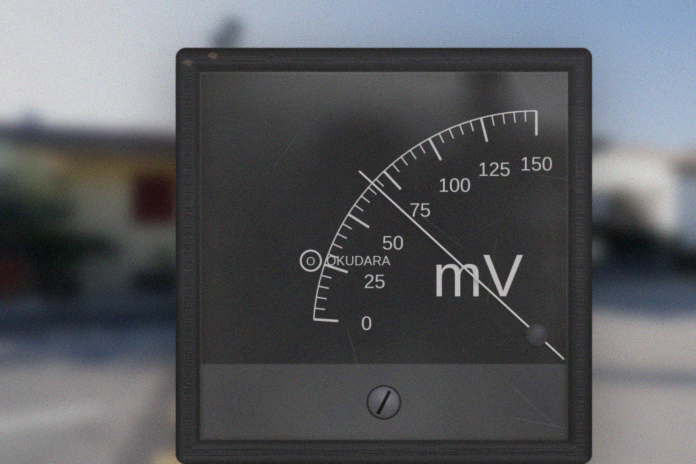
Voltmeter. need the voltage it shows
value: 67.5 mV
